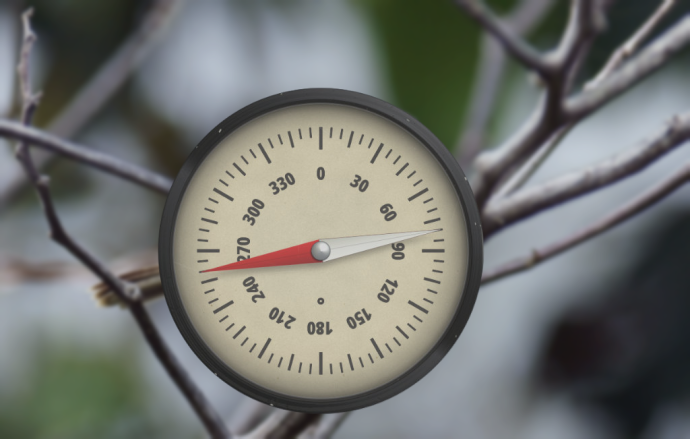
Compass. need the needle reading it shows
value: 260 °
